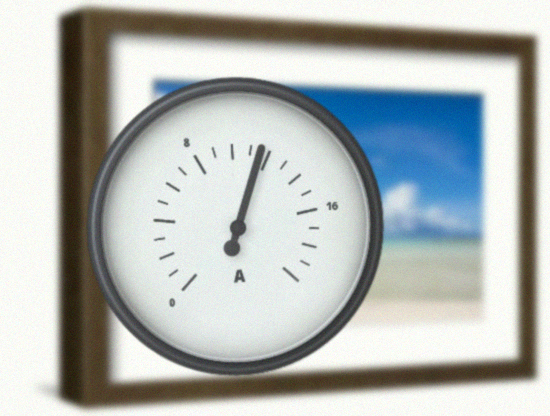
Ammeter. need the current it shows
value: 11.5 A
